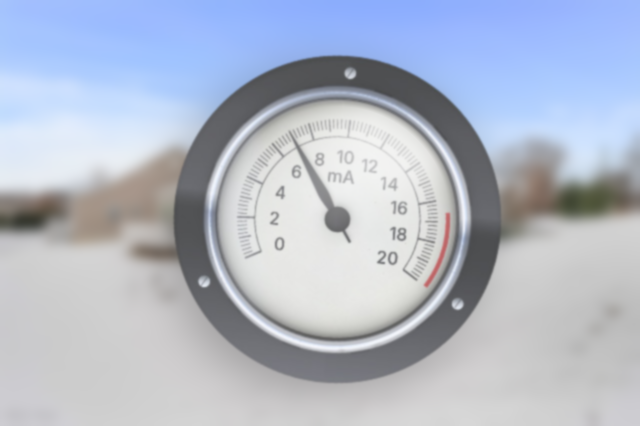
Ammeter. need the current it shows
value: 7 mA
